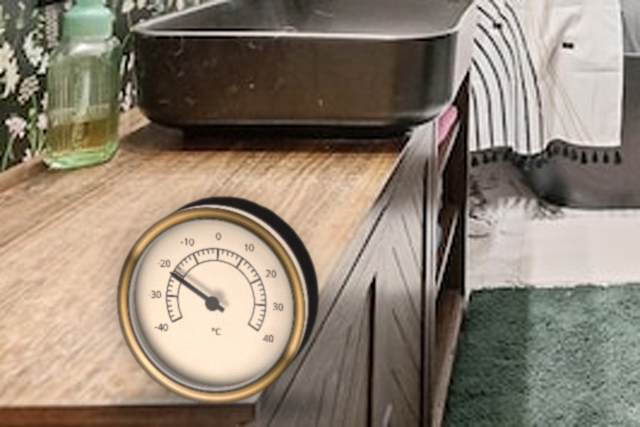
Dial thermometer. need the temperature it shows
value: -20 °C
